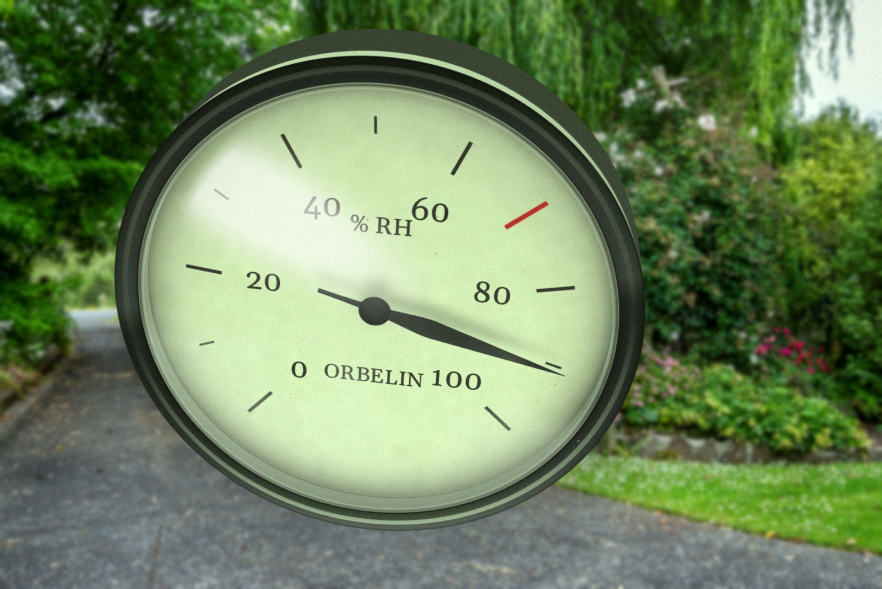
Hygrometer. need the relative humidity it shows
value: 90 %
